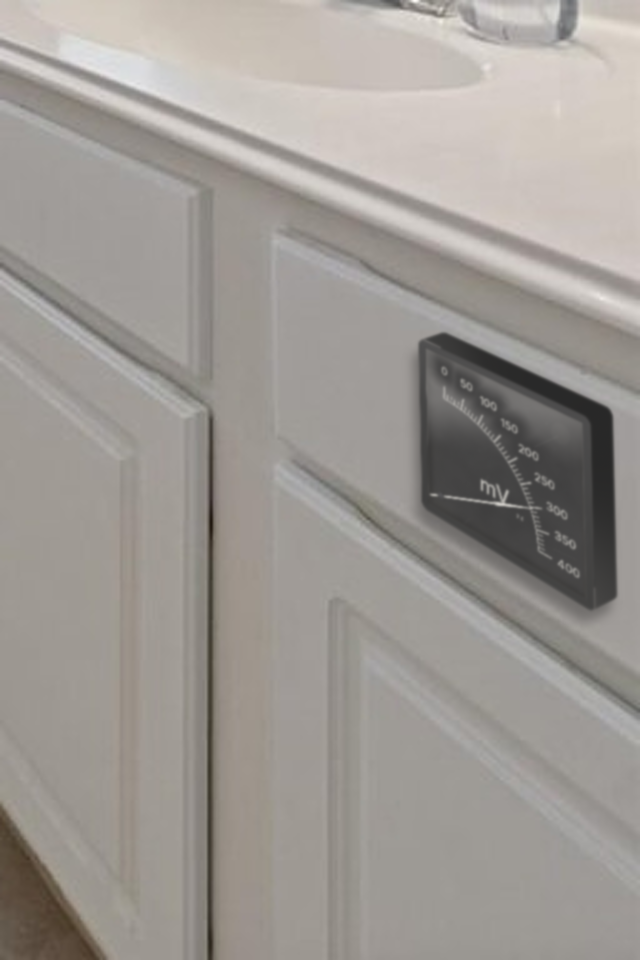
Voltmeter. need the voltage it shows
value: 300 mV
